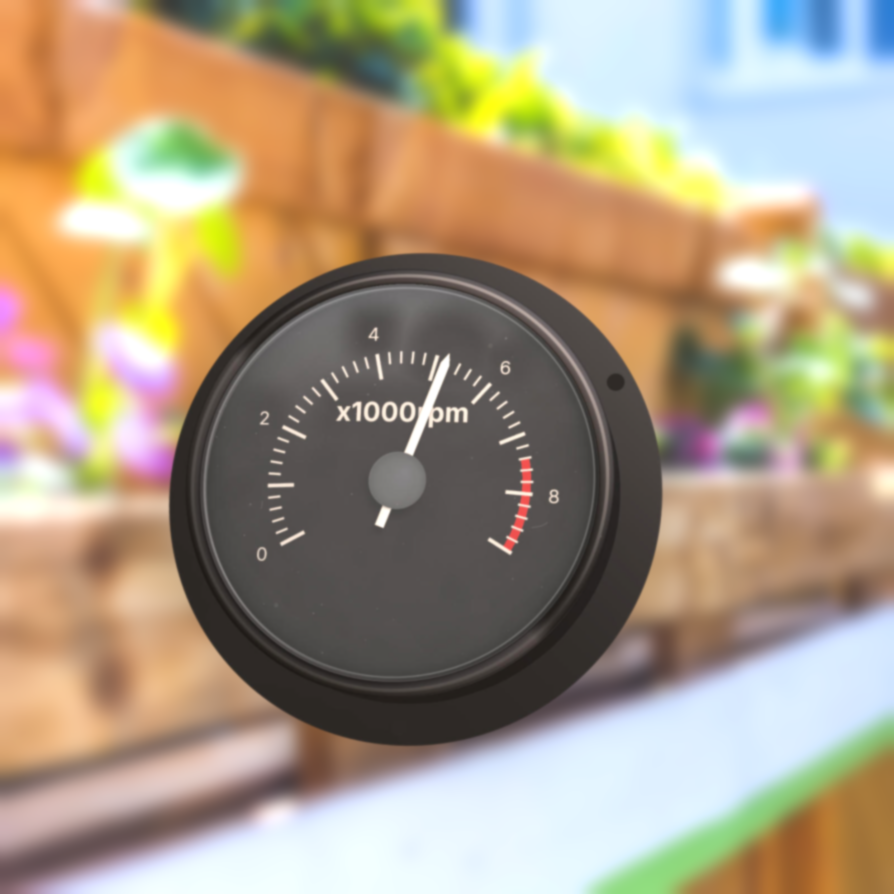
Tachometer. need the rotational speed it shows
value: 5200 rpm
